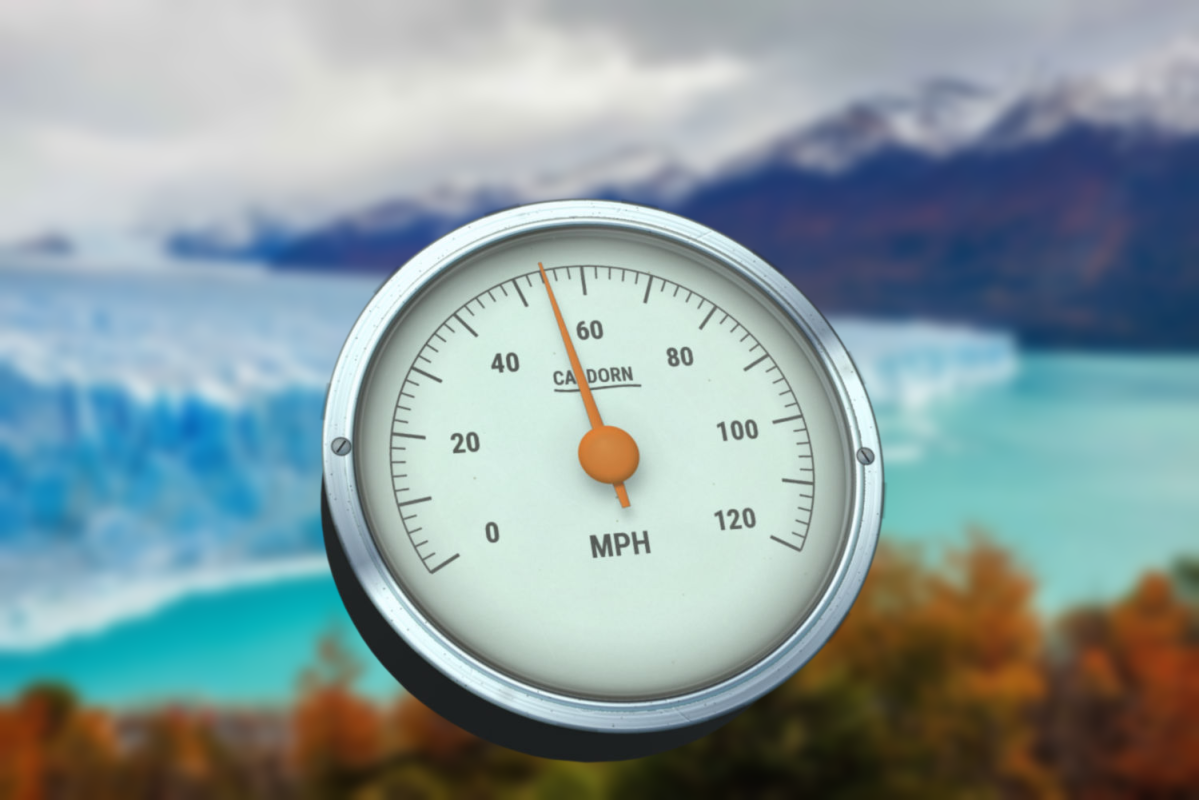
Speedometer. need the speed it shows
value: 54 mph
